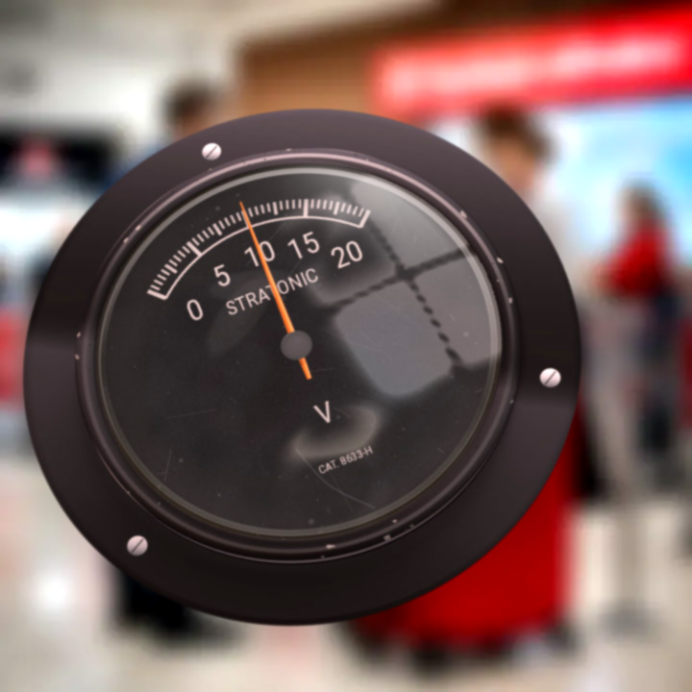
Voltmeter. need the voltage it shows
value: 10 V
